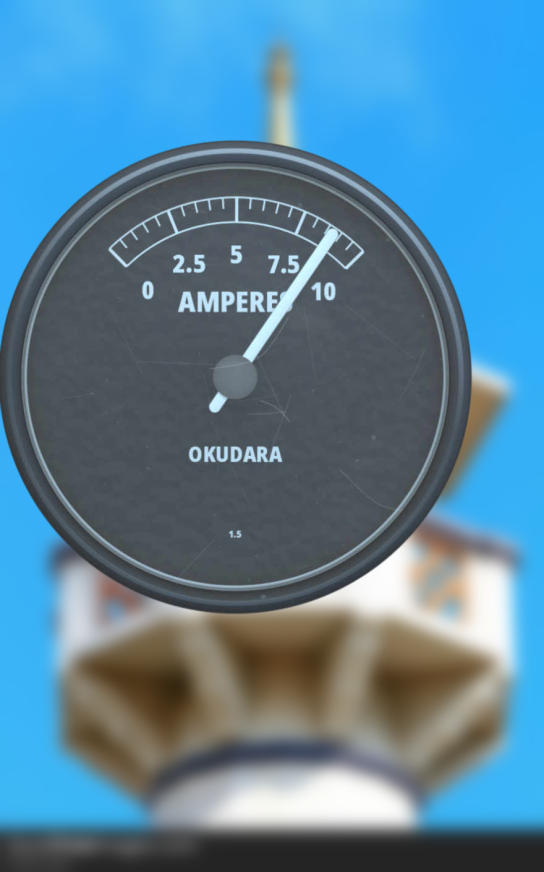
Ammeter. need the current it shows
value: 8.75 A
